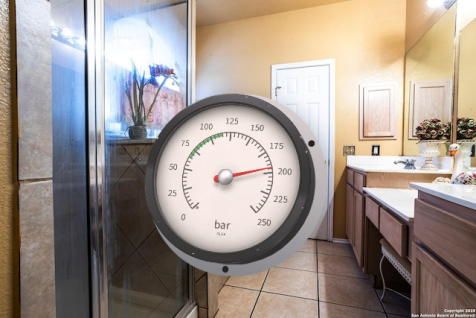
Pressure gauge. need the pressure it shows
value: 195 bar
